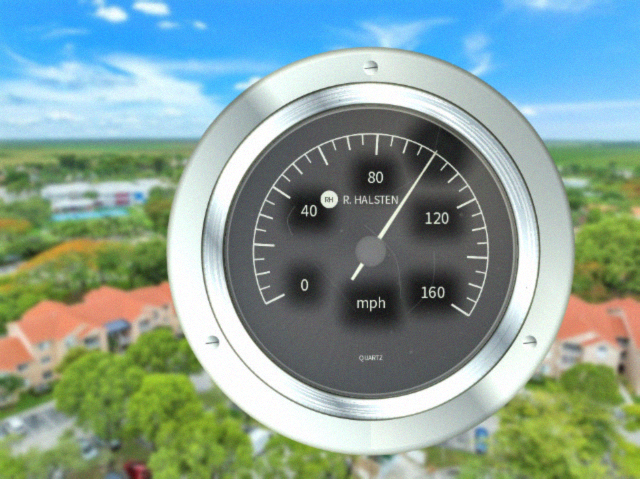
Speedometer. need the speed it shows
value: 100 mph
